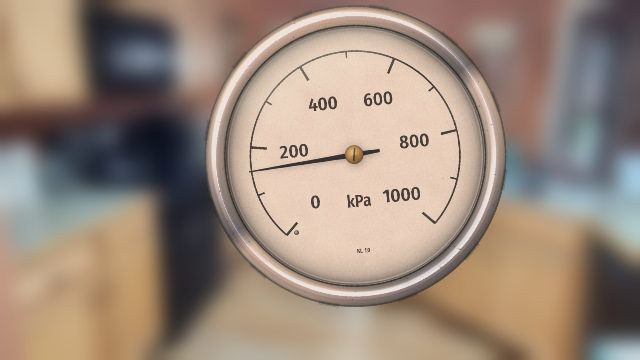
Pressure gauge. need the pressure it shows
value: 150 kPa
